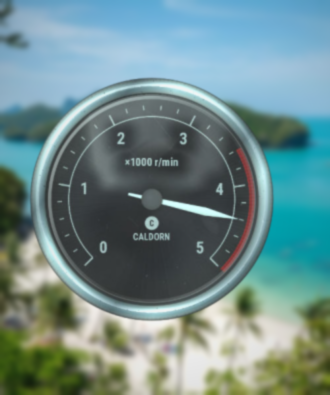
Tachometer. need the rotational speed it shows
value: 4400 rpm
